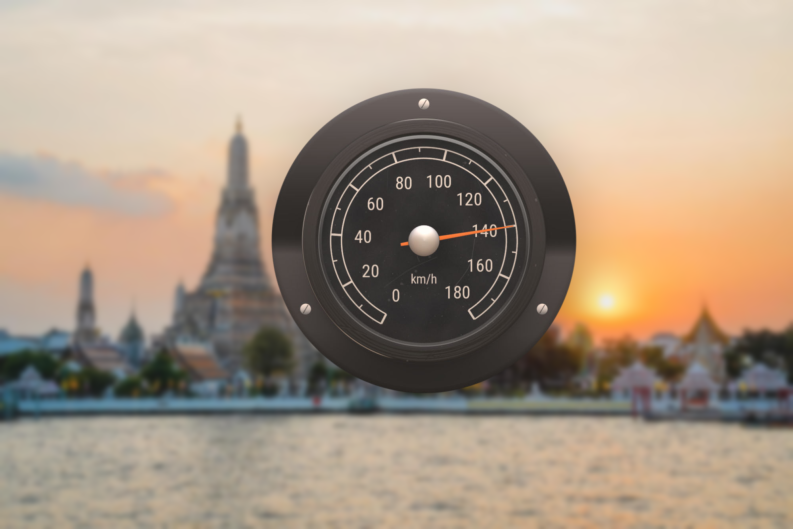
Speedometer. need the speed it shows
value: 140 km/h
